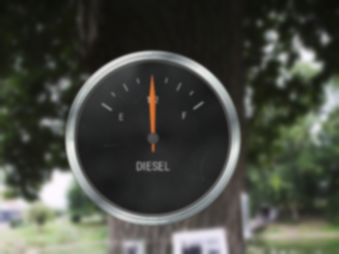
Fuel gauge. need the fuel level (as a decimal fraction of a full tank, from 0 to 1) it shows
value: 0.5
